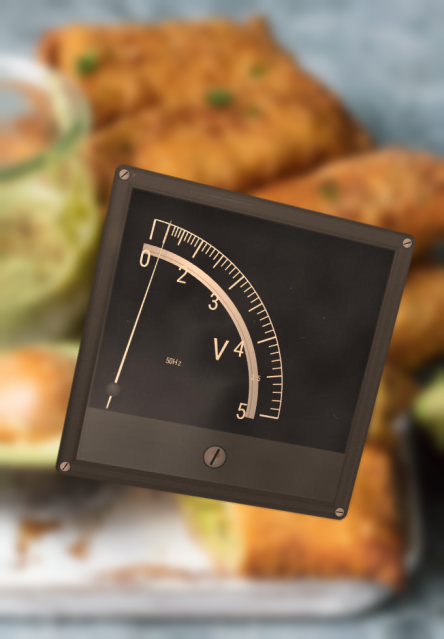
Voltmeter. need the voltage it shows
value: 1 V
